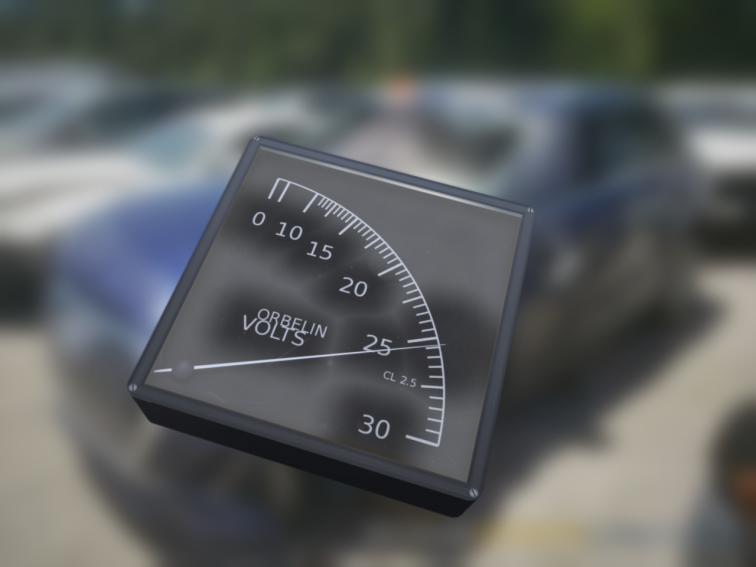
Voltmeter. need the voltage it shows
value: 25.5 V
